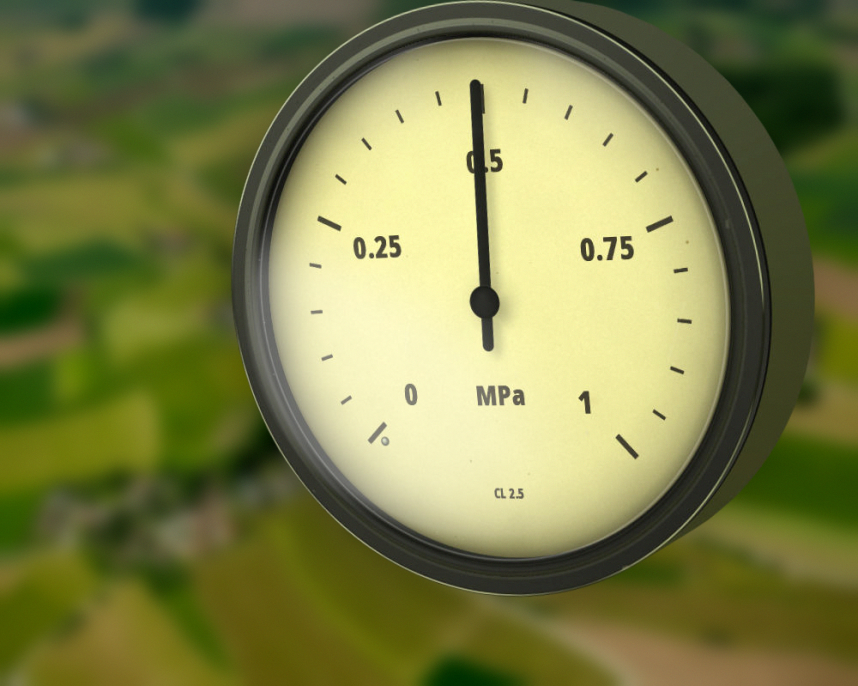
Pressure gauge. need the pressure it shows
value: 0.5 MPa
